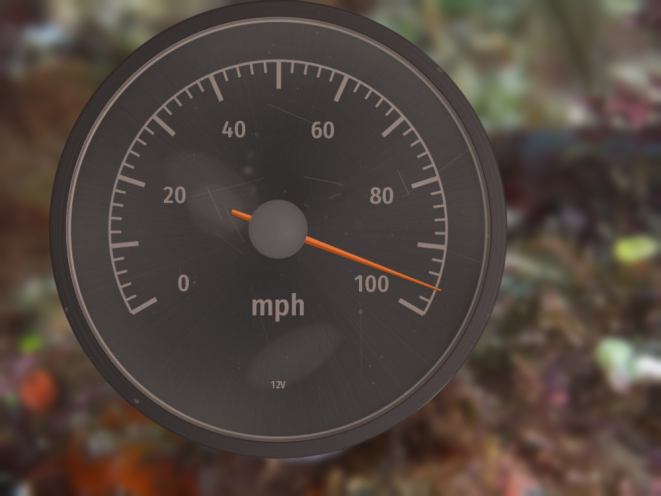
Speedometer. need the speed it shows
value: 96 mph
